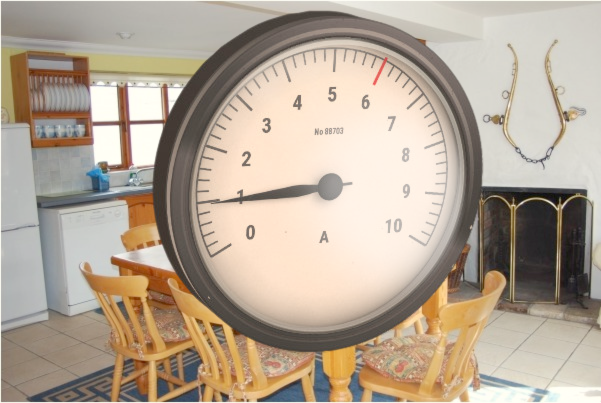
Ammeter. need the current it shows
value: 1 A
